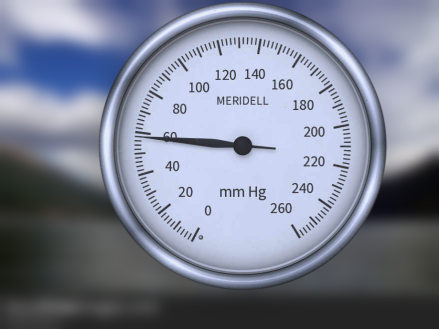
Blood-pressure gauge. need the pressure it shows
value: 58 mmHg
